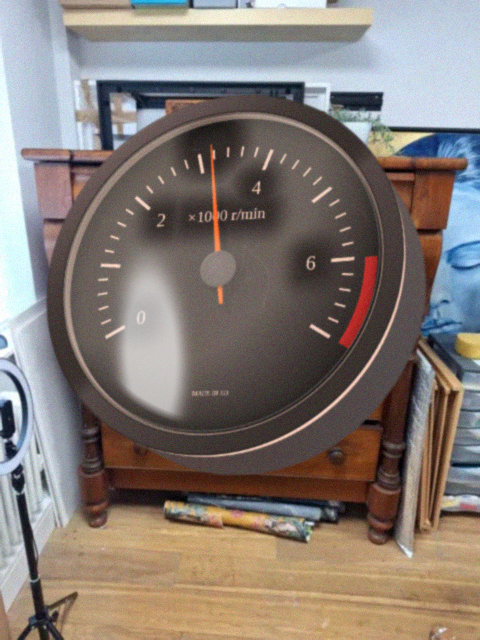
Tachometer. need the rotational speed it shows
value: 3200 rpm
